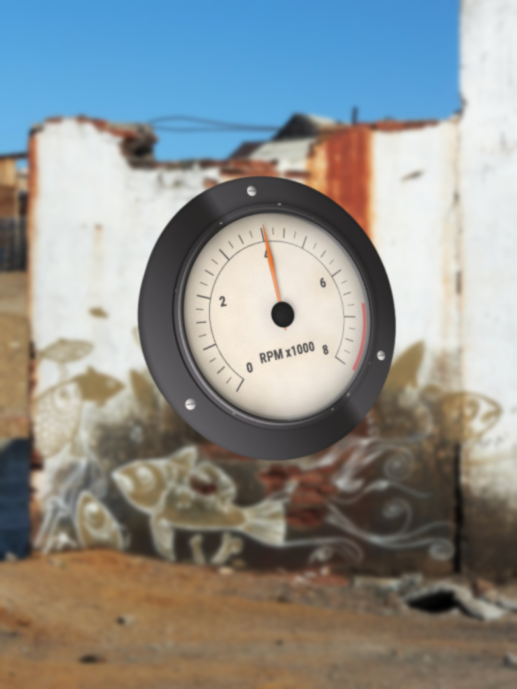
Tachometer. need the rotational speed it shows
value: 4000 rpm
